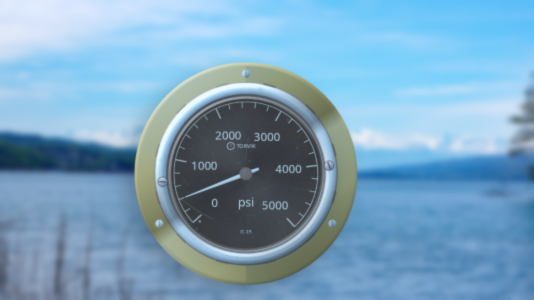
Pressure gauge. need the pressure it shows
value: 400 psi
